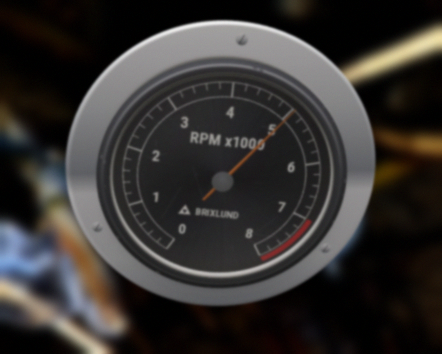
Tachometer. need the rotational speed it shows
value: 5000 rpm
